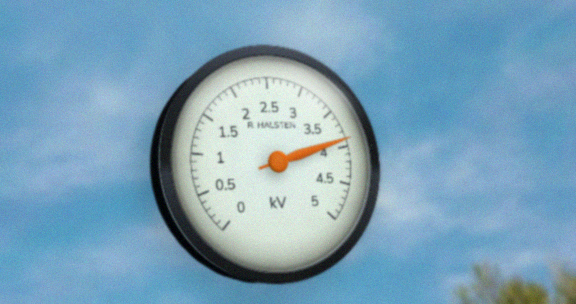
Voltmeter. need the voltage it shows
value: 3.9 kV
